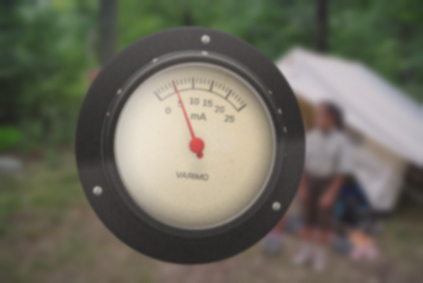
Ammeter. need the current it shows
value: 5 mA
